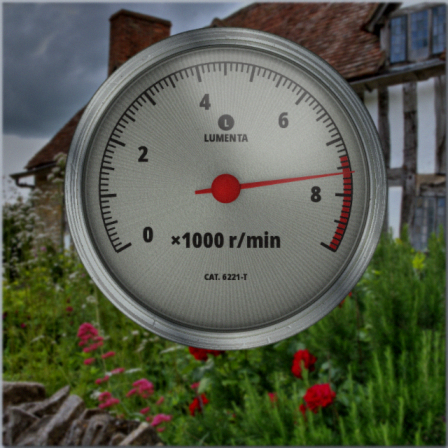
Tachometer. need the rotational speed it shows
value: 7600 rpm
